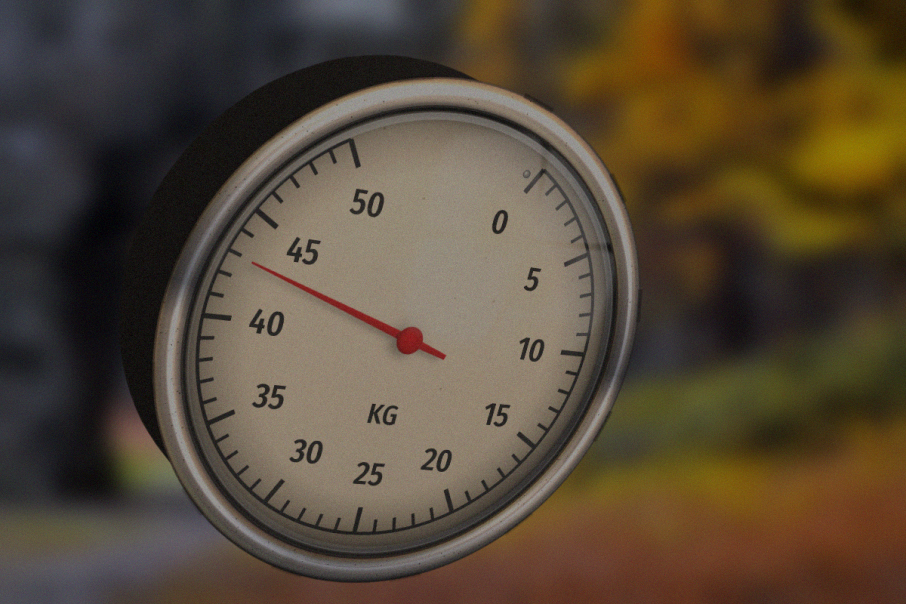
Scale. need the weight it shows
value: 43 kg
